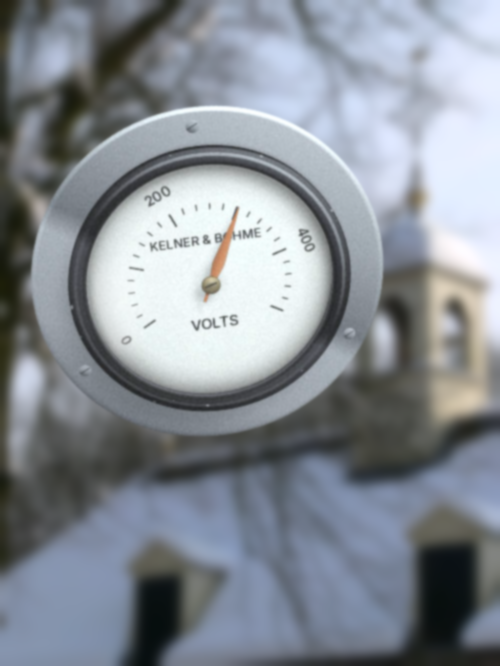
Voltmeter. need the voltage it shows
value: 300 V
